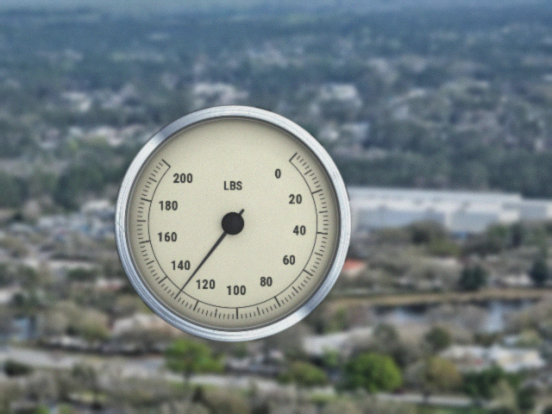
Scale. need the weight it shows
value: 130 lb
